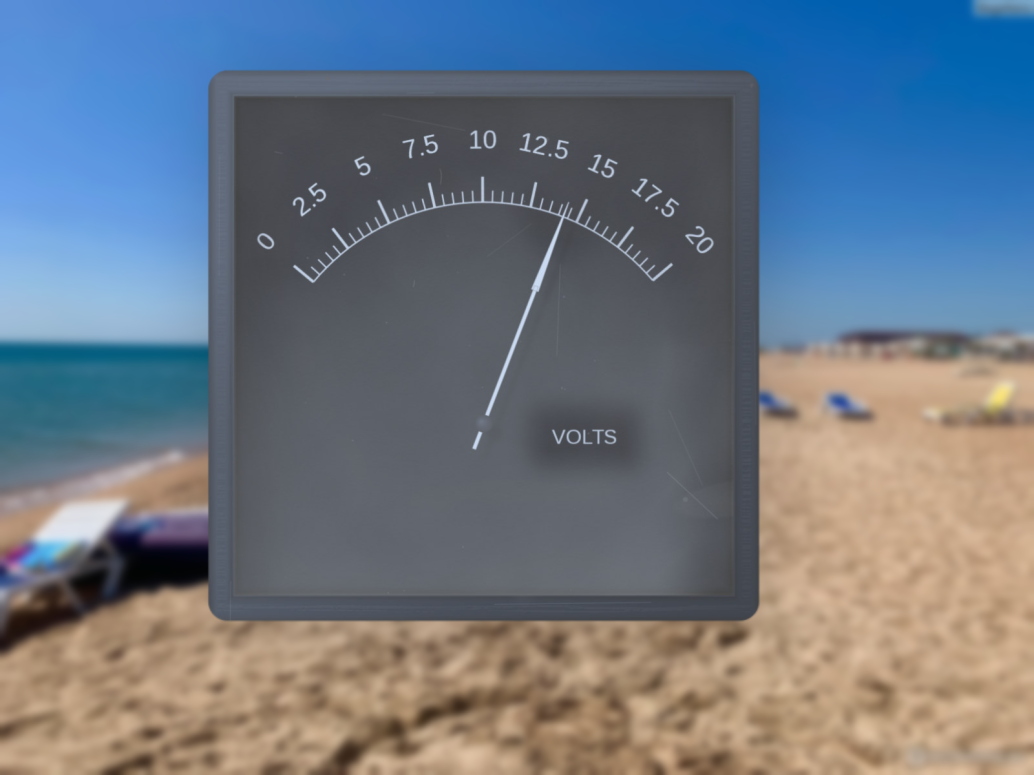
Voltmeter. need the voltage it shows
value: 14.25 V
